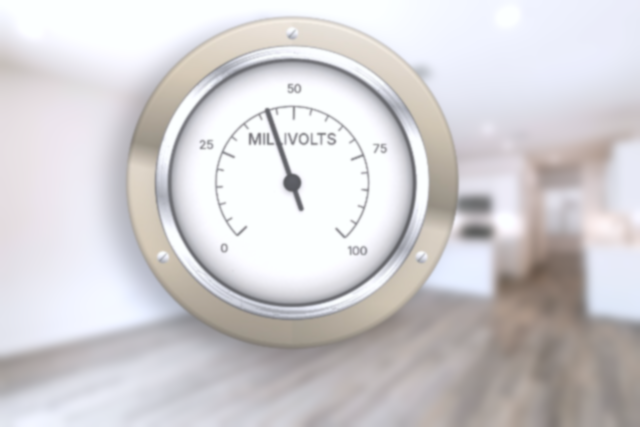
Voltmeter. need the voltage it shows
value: 42.5 mV
